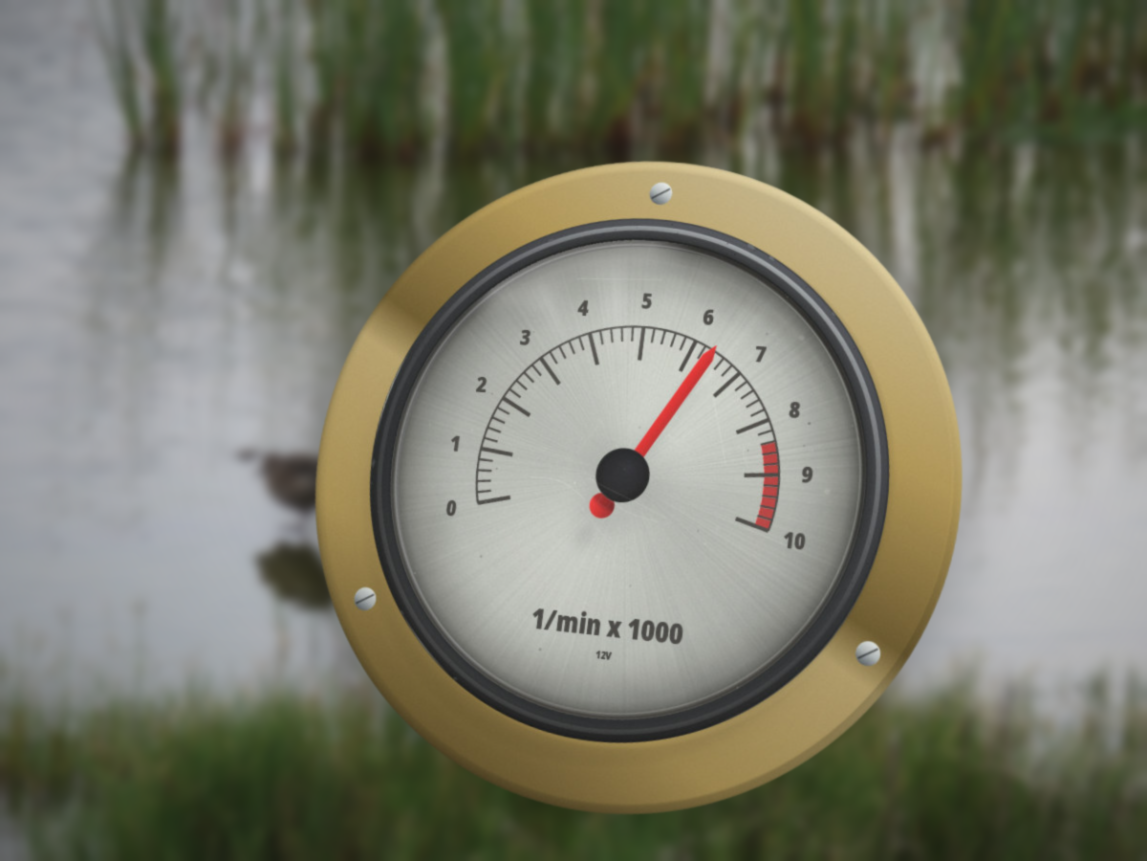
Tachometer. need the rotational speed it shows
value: 6400 rpm
